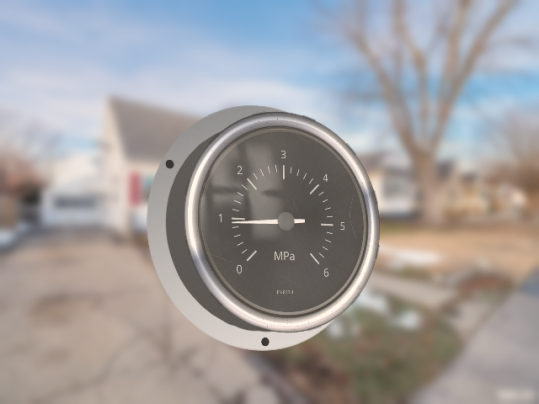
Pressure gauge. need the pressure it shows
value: 0.9 MPa
